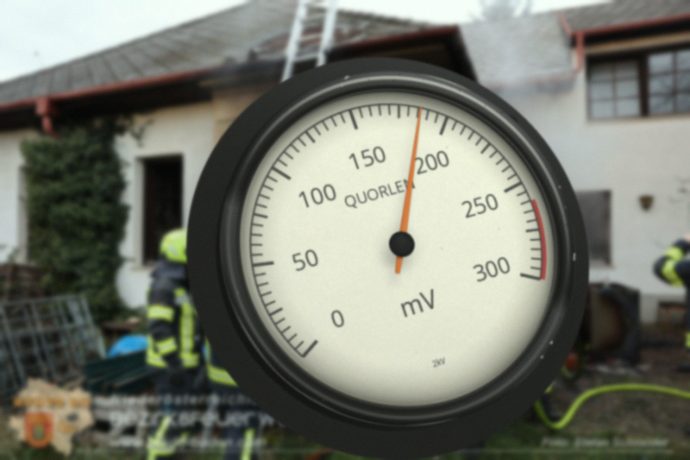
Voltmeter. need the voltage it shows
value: 185 mV
